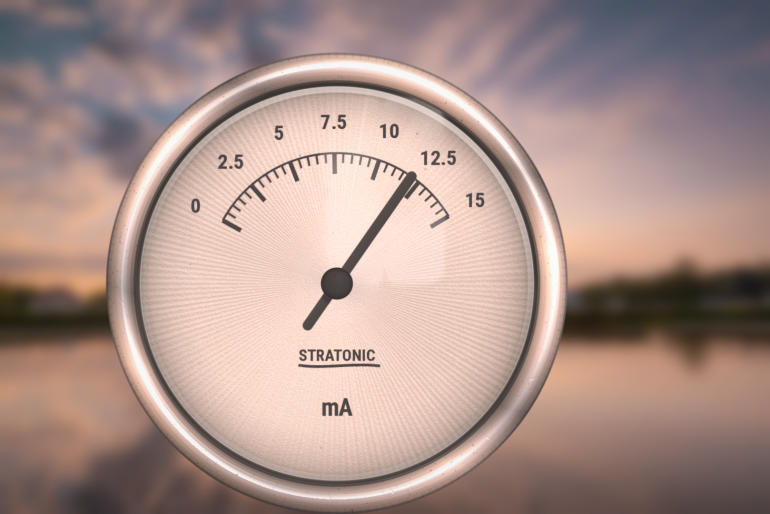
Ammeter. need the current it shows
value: 12 mA
